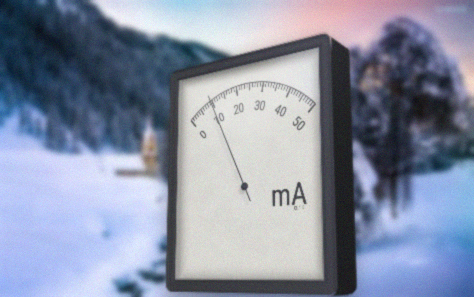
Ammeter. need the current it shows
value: 10 mA
